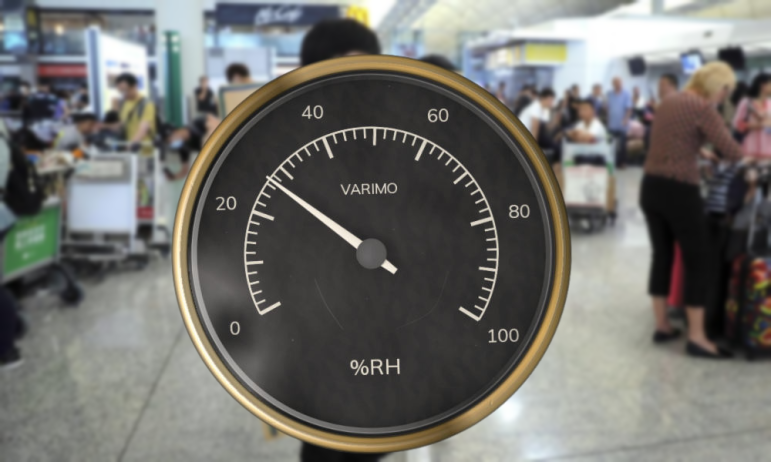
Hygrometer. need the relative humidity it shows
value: 27 %
